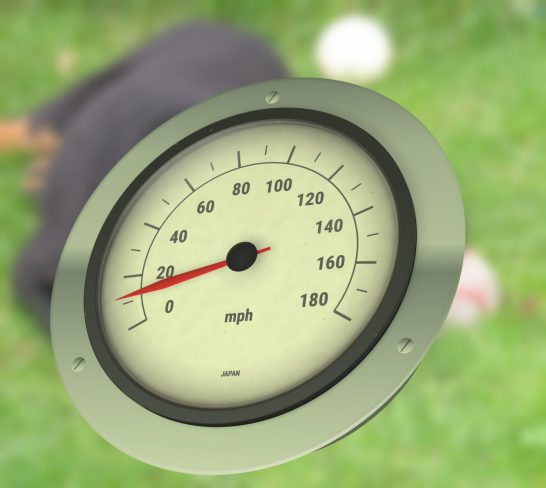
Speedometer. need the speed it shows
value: 10 mph
